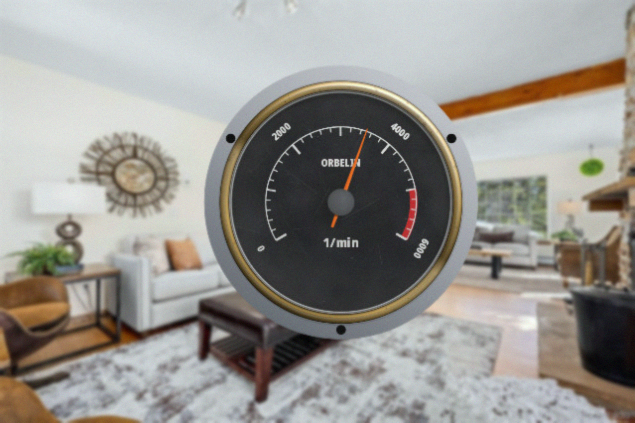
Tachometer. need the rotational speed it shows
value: 3500 rpm
